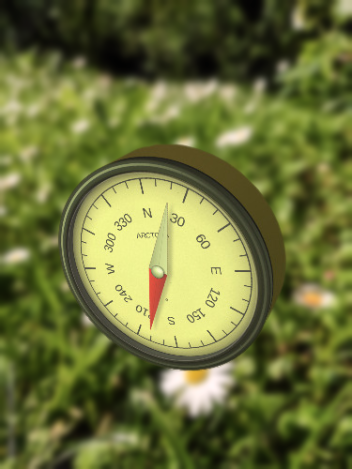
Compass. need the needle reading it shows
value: 200 °
